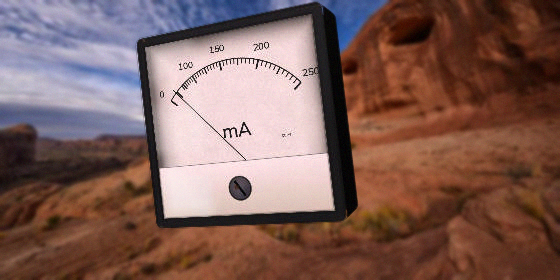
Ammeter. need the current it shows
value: 50 mA
